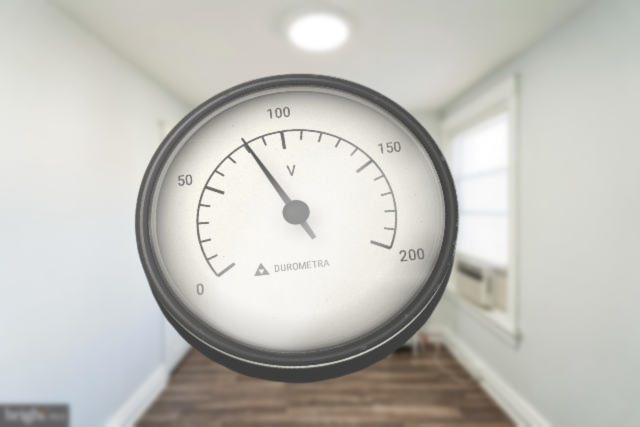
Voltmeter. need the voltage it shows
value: 80 V
